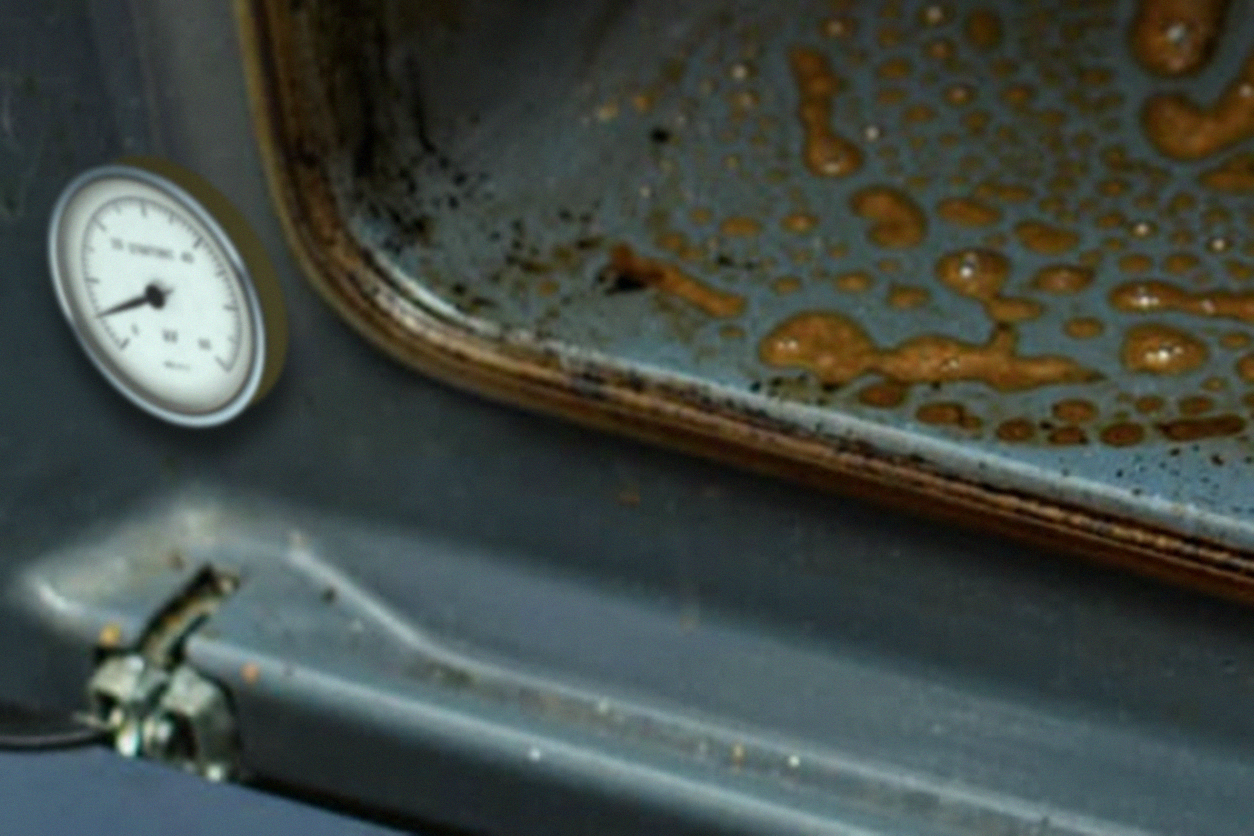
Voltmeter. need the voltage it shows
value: 5 kV
